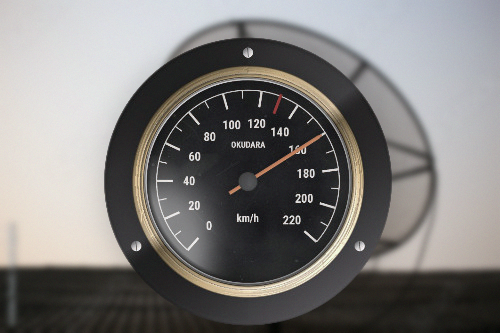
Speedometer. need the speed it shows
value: 160 km/h
